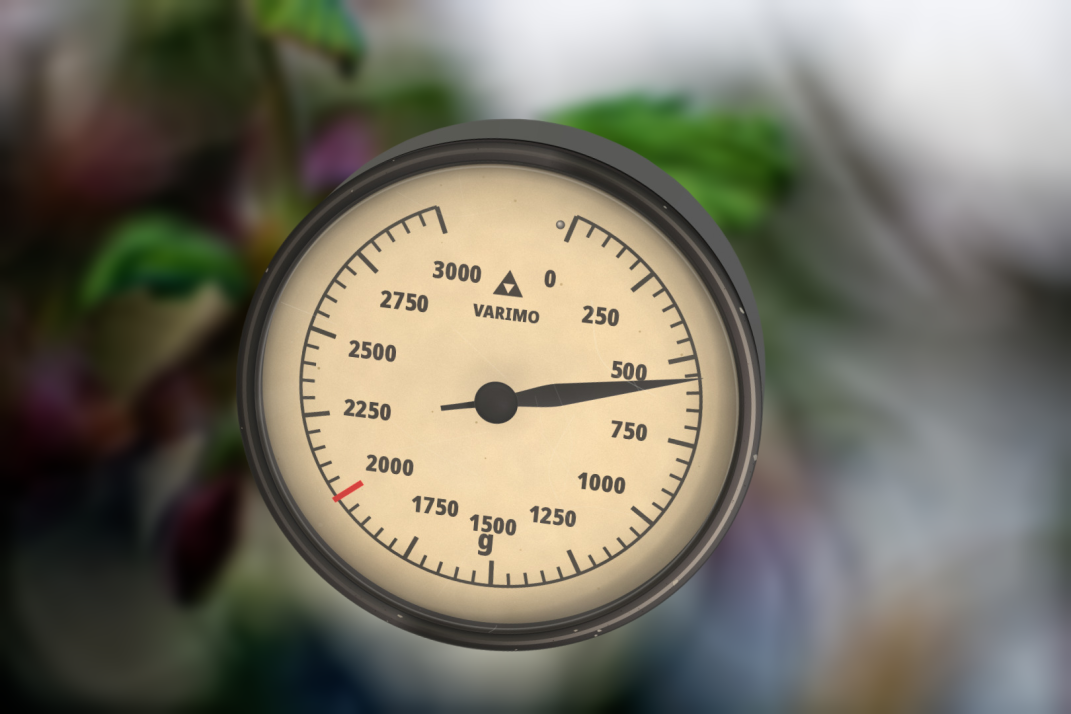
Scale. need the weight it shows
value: 550 g
